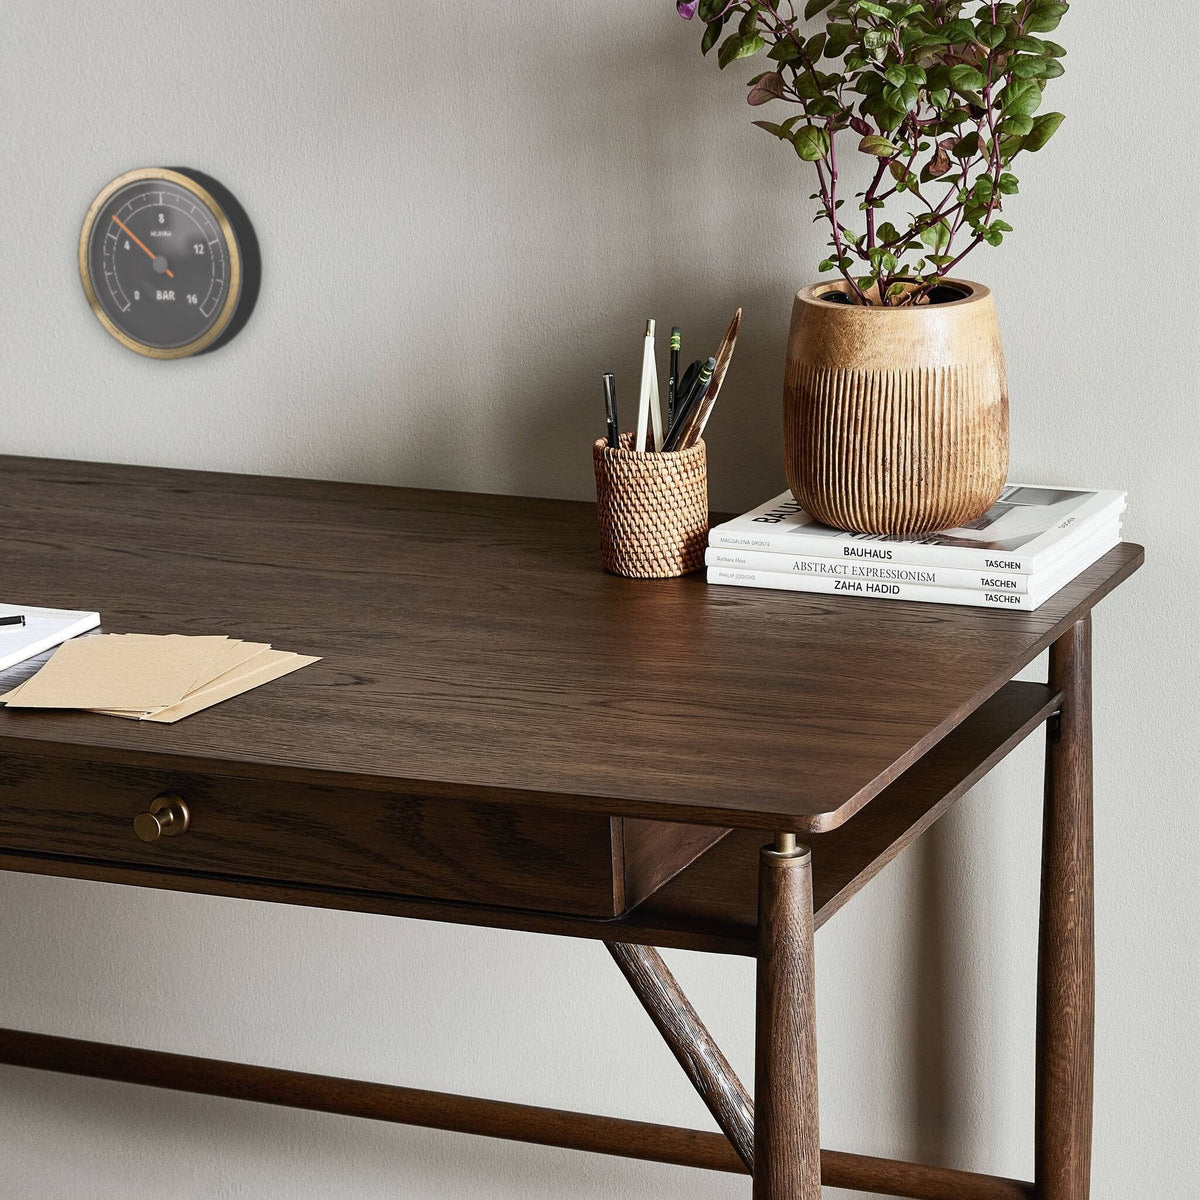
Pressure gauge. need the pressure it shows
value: 5 bar
